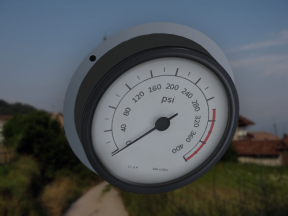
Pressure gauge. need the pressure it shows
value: 0 psi
